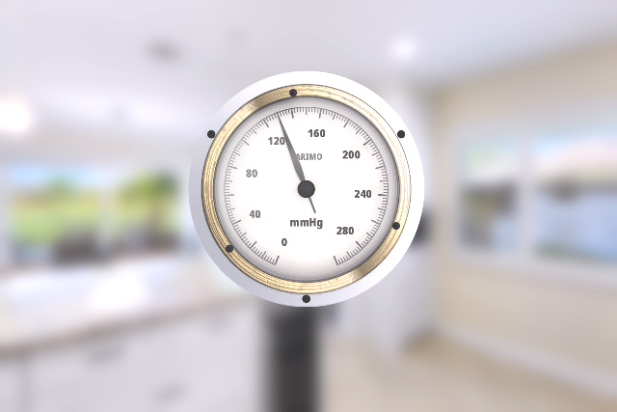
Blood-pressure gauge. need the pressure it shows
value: 130 mmHg
